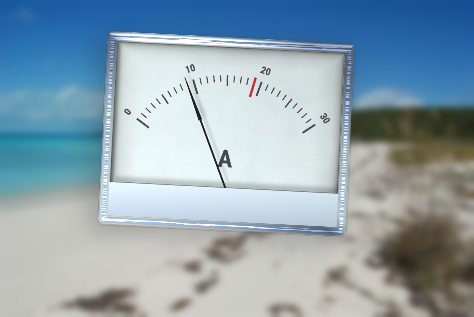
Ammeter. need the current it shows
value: 9 A
